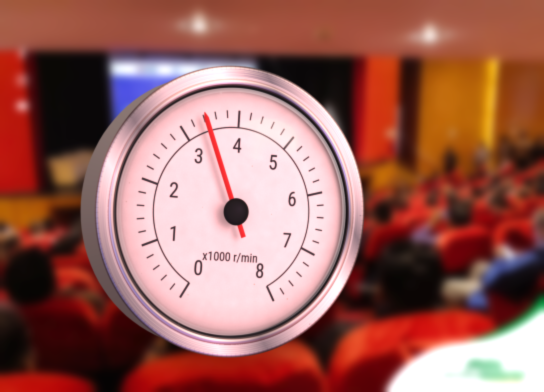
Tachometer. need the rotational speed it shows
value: 3400 rpm
